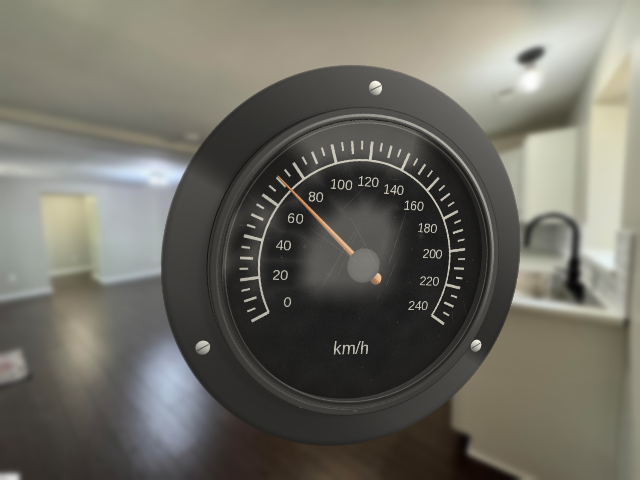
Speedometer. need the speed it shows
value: 70 km/h
